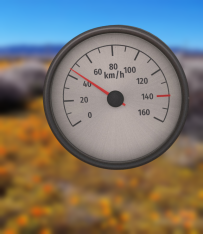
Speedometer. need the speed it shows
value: 45 km/h
